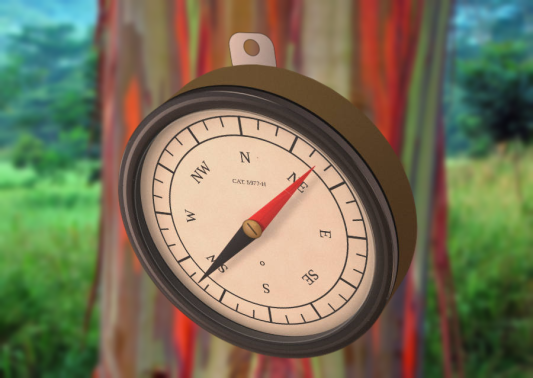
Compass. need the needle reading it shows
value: 45 °
